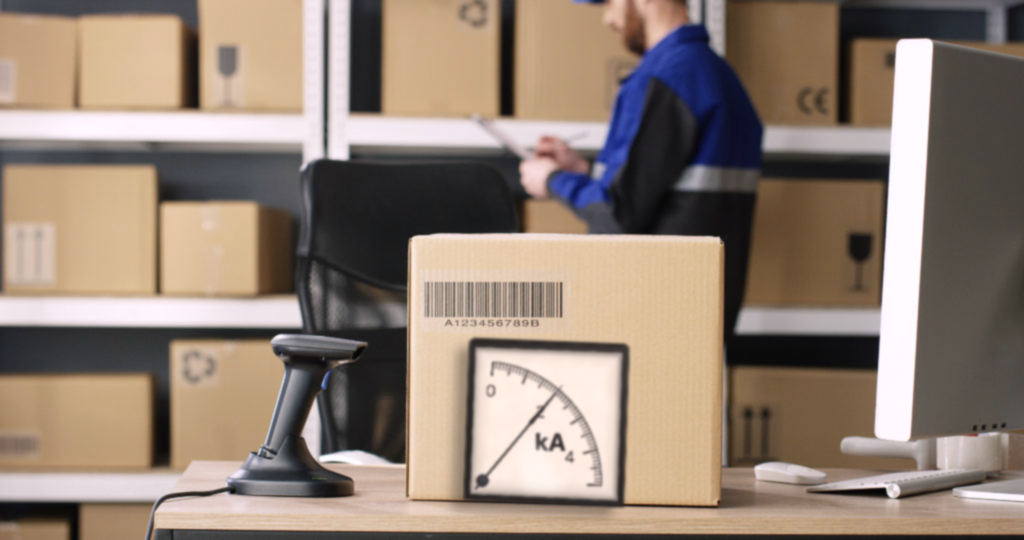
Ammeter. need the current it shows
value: 2 kA
